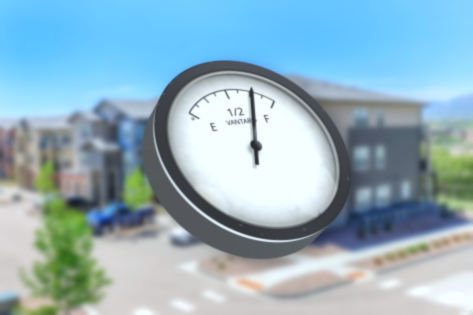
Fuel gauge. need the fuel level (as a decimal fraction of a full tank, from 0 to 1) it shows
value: 0.75
